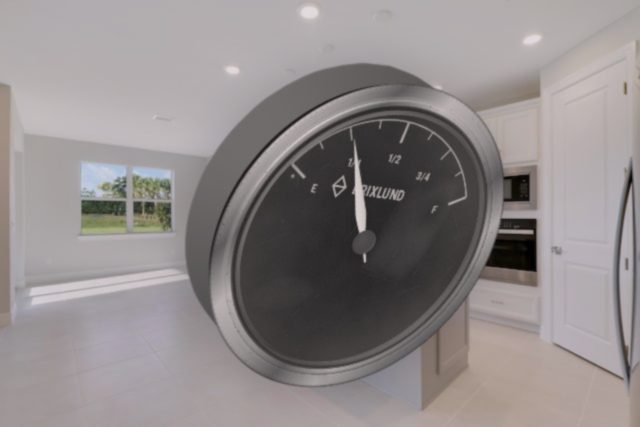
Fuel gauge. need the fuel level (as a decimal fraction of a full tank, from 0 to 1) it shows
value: 0.25
